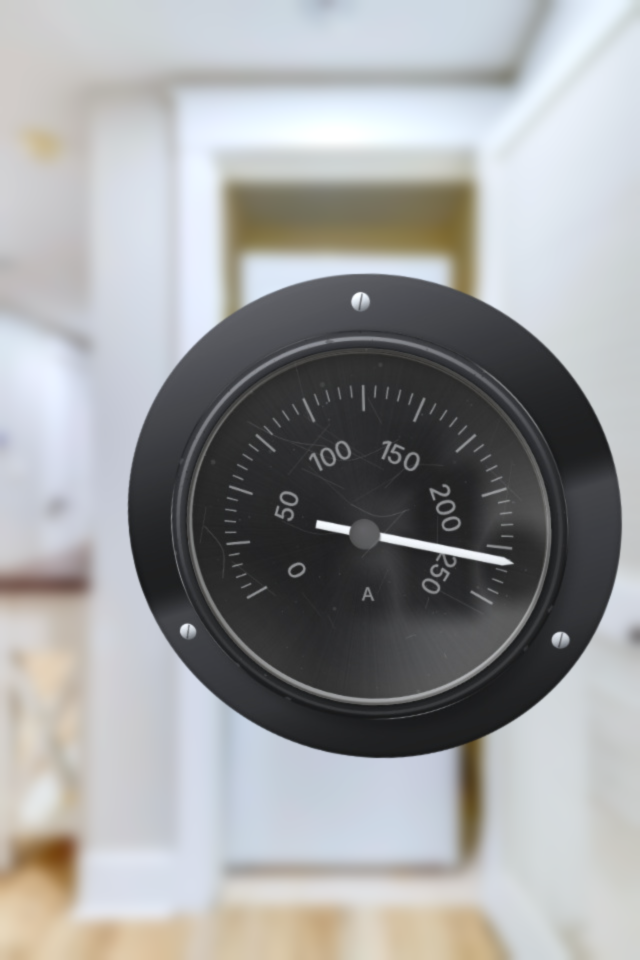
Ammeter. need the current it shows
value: 230 A
